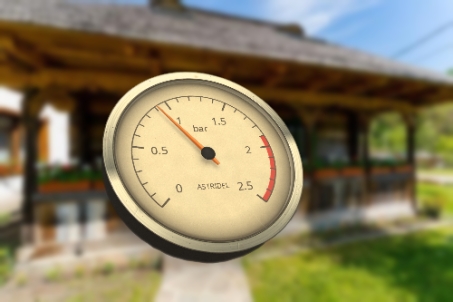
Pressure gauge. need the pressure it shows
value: 0.9 bar
